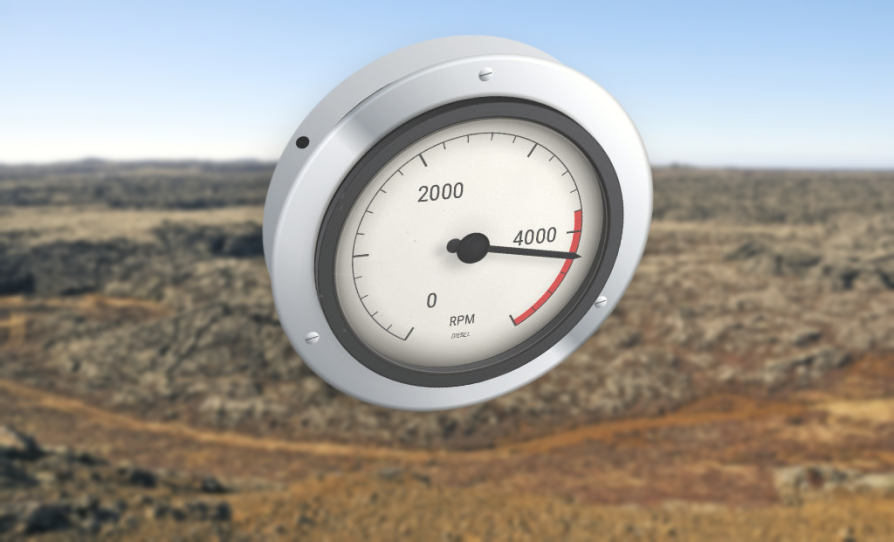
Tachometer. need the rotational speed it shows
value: 4200 rpm
